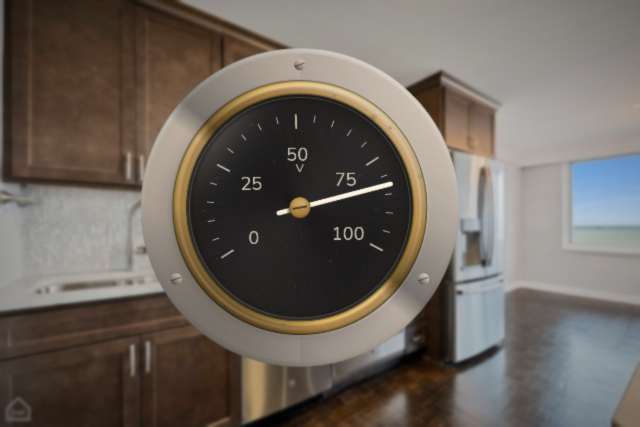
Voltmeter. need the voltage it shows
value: 82.5 V
